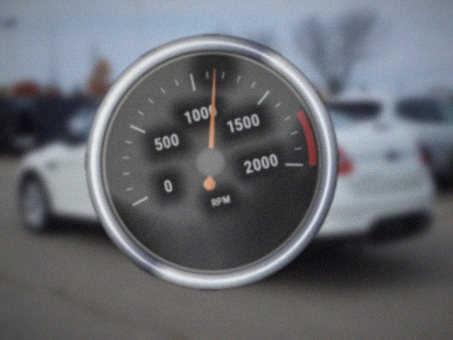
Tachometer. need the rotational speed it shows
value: 1150 rpm
